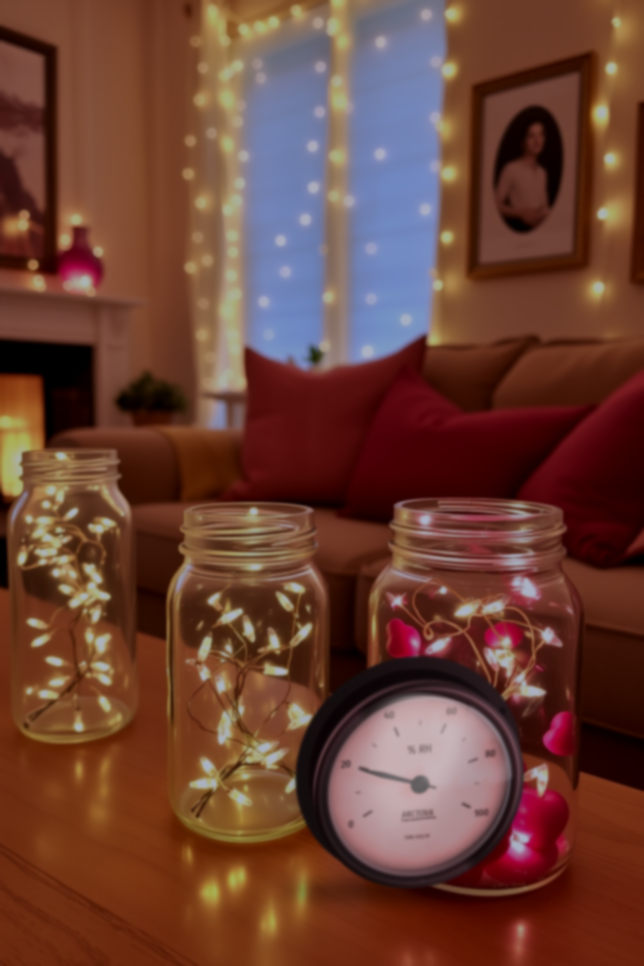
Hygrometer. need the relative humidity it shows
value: 20 %
